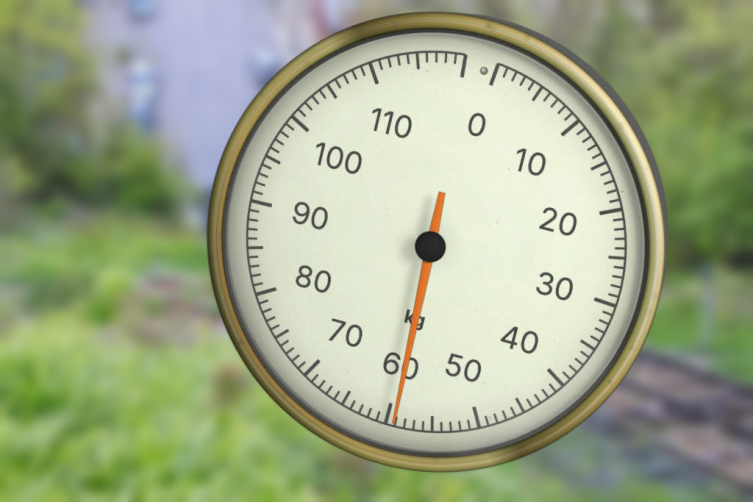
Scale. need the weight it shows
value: 59 kg
